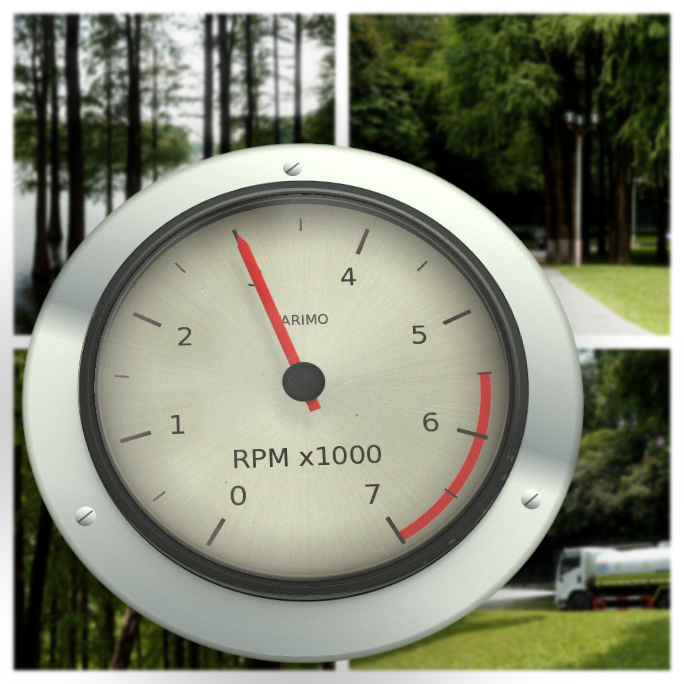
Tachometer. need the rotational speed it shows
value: 3000 rpm
